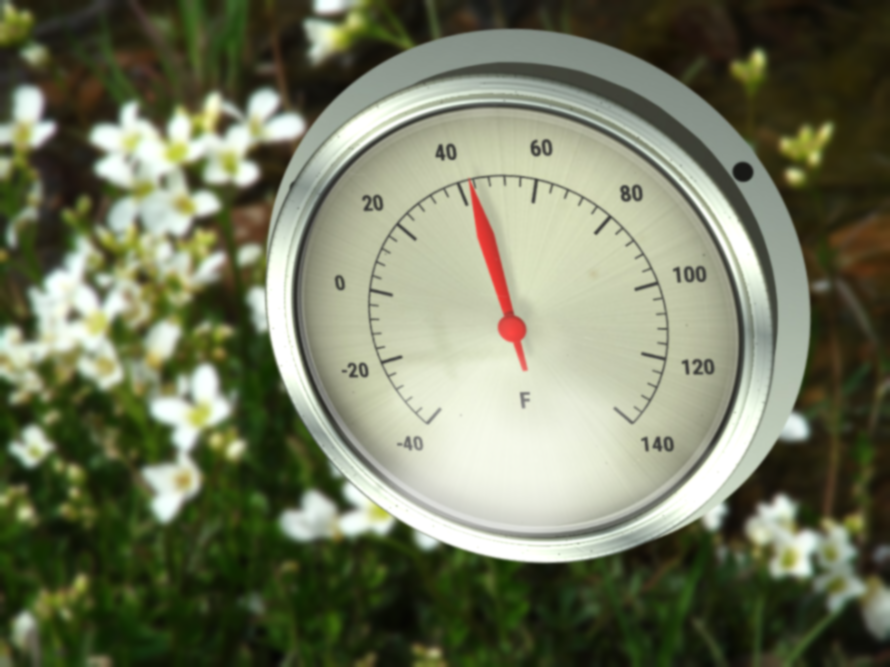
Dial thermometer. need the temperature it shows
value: 44 °F
